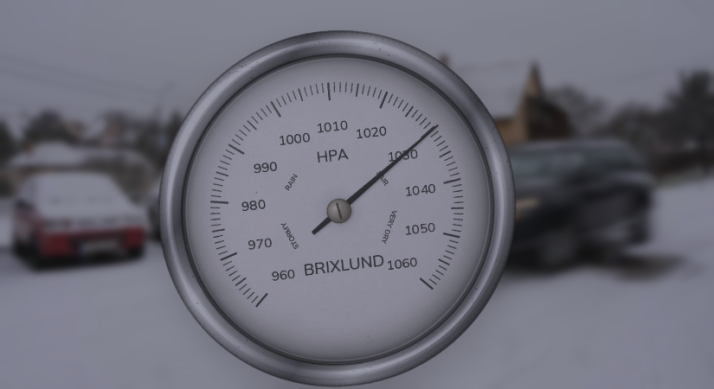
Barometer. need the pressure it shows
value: 1030 hPa
